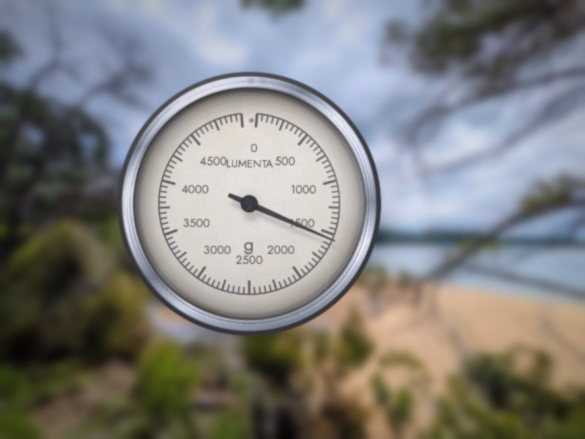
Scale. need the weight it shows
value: 1550 g
